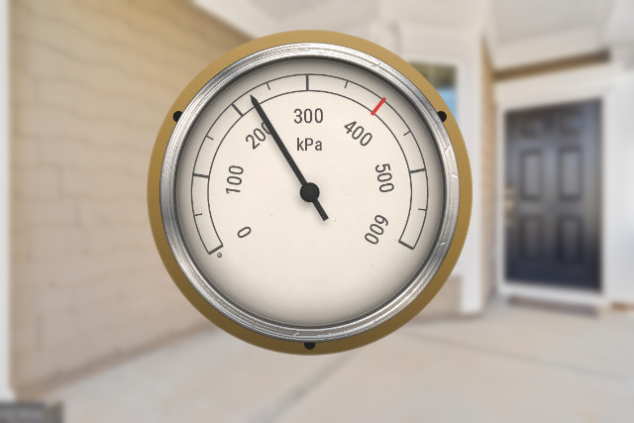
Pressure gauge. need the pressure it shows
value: 225 kPa
